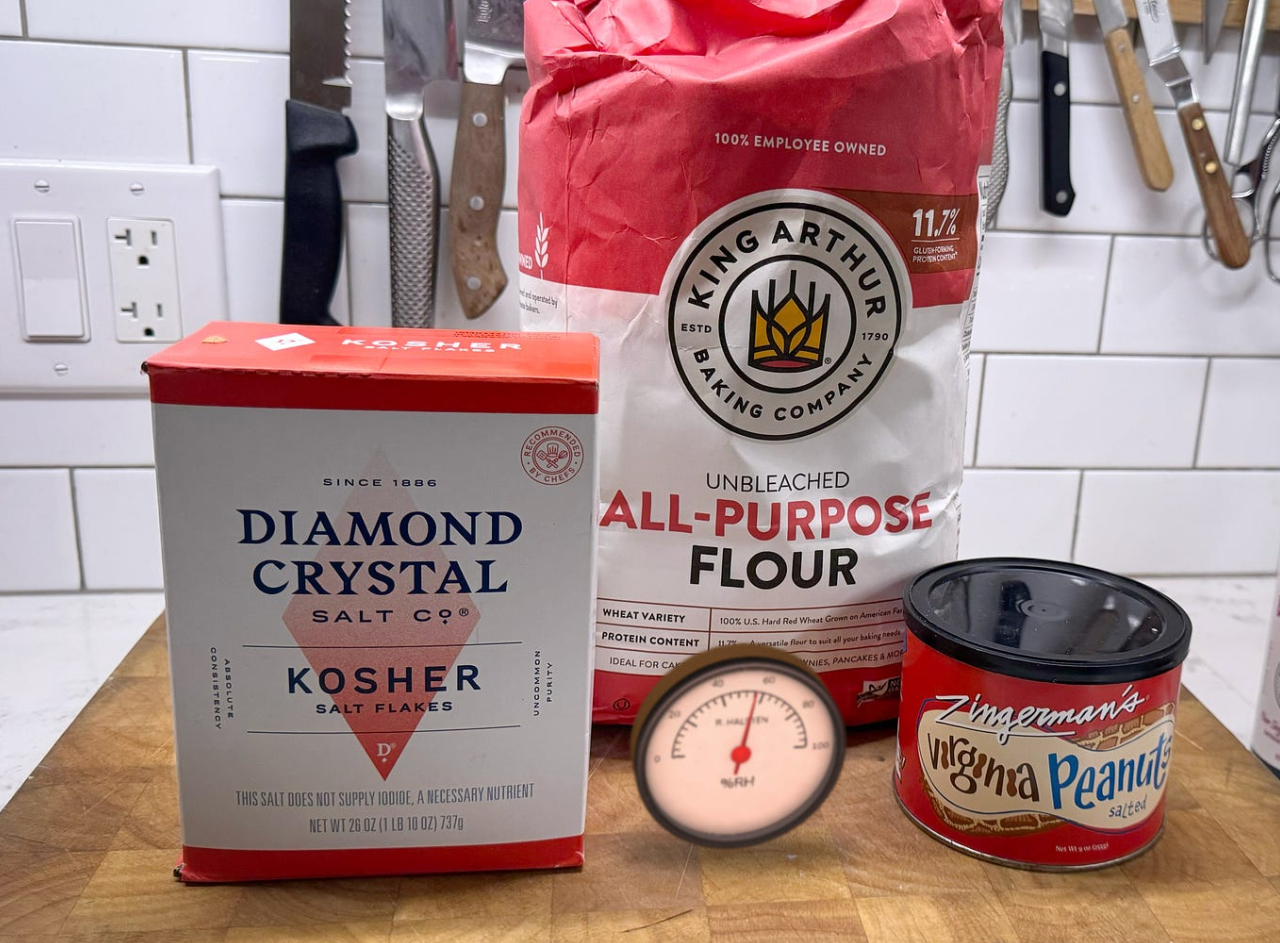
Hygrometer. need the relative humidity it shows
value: 56 %
